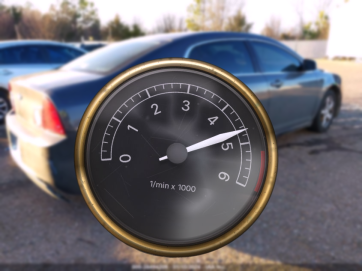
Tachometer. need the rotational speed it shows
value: 4700 rpm
